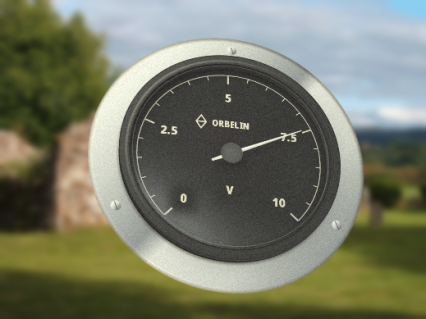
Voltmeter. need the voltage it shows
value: 7.5 V
